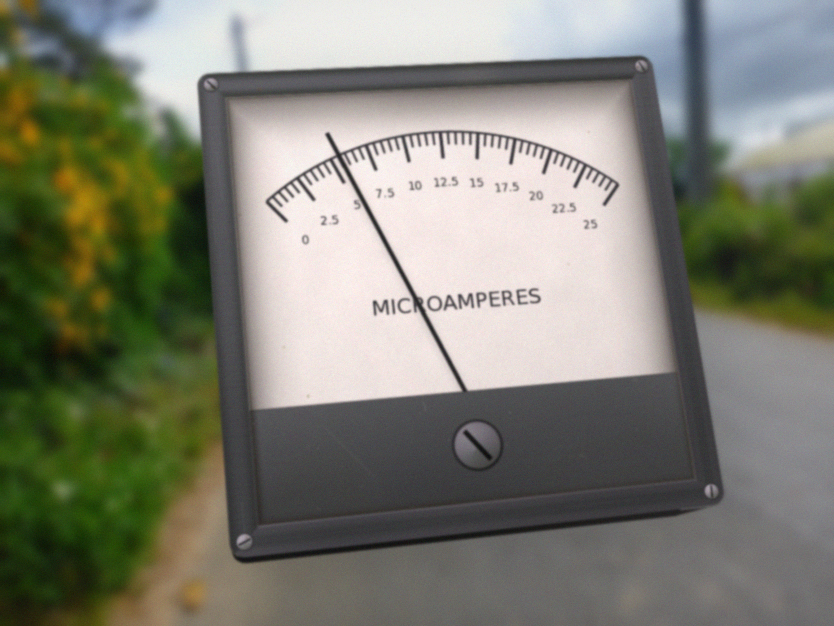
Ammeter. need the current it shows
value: 5.5 µA
